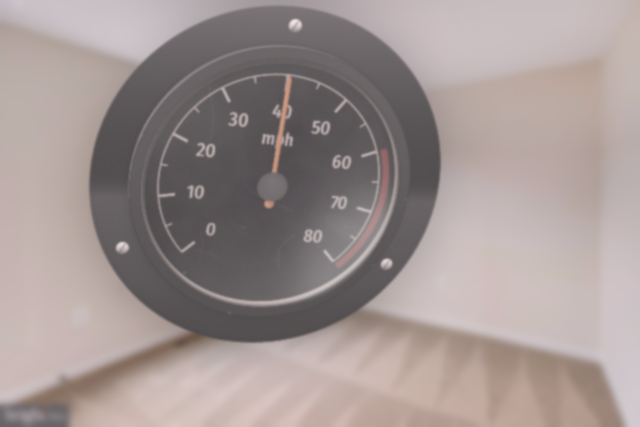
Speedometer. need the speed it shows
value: 40 mph
